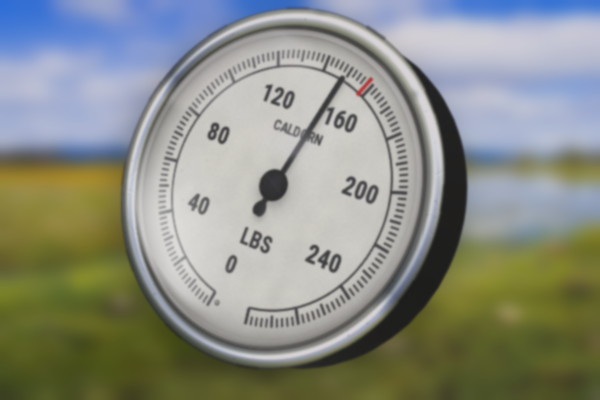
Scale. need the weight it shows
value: 150 lb
